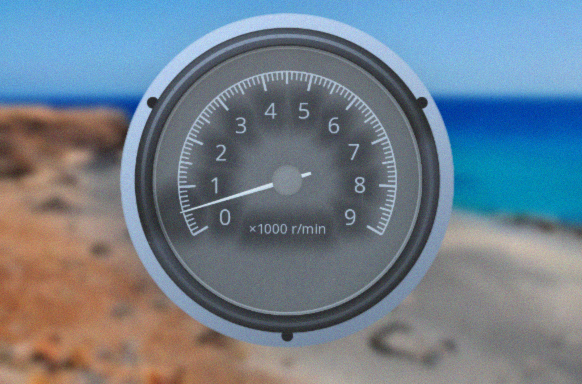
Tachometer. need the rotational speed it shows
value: 500 rpm
